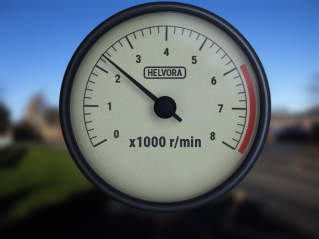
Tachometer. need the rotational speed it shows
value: 2300 rpm
